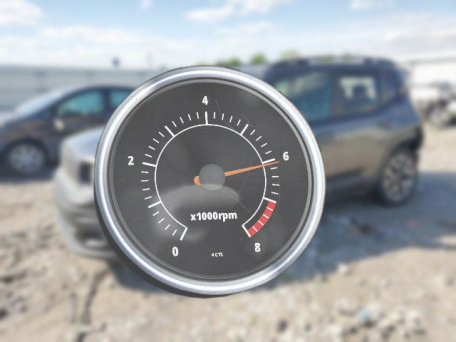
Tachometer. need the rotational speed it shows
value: 6100 rpm
